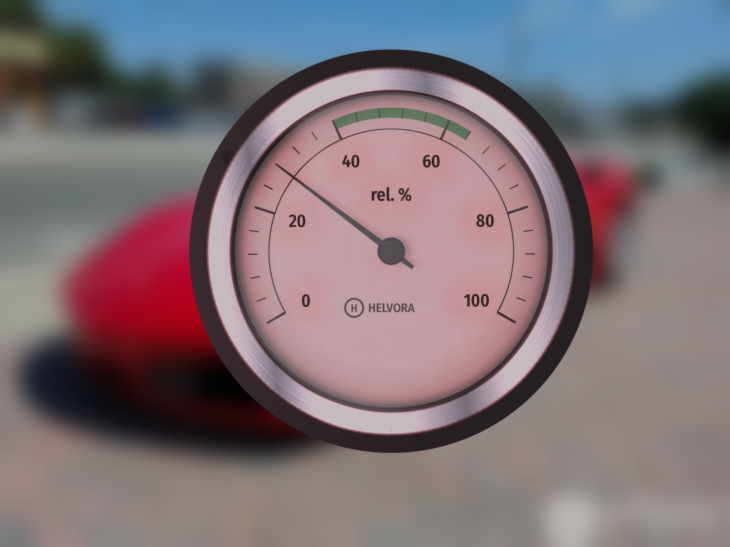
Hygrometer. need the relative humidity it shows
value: 28 %
